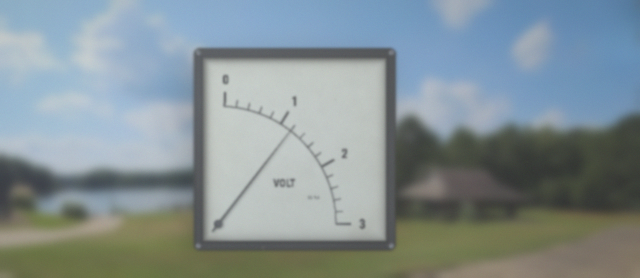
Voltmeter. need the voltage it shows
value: 1.2 V
